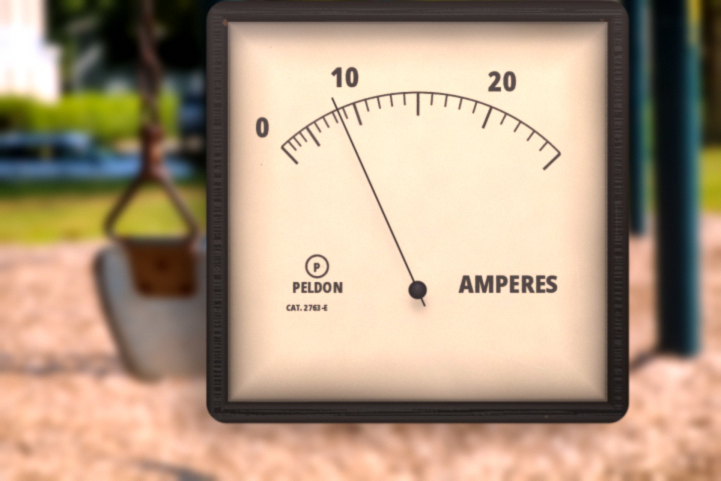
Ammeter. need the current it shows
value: 8.5 A
